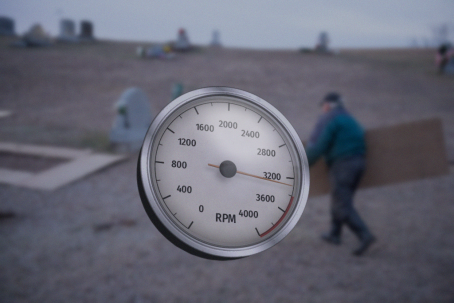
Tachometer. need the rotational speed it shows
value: 3300 rpm
